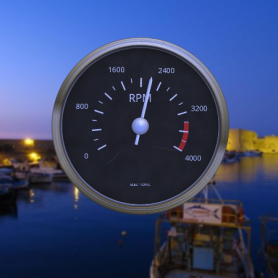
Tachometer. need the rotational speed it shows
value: 2200 rpm
